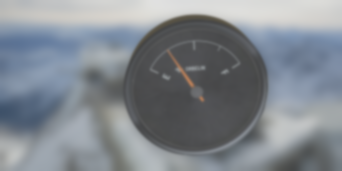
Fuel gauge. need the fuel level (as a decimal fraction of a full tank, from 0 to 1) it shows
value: 0.25
